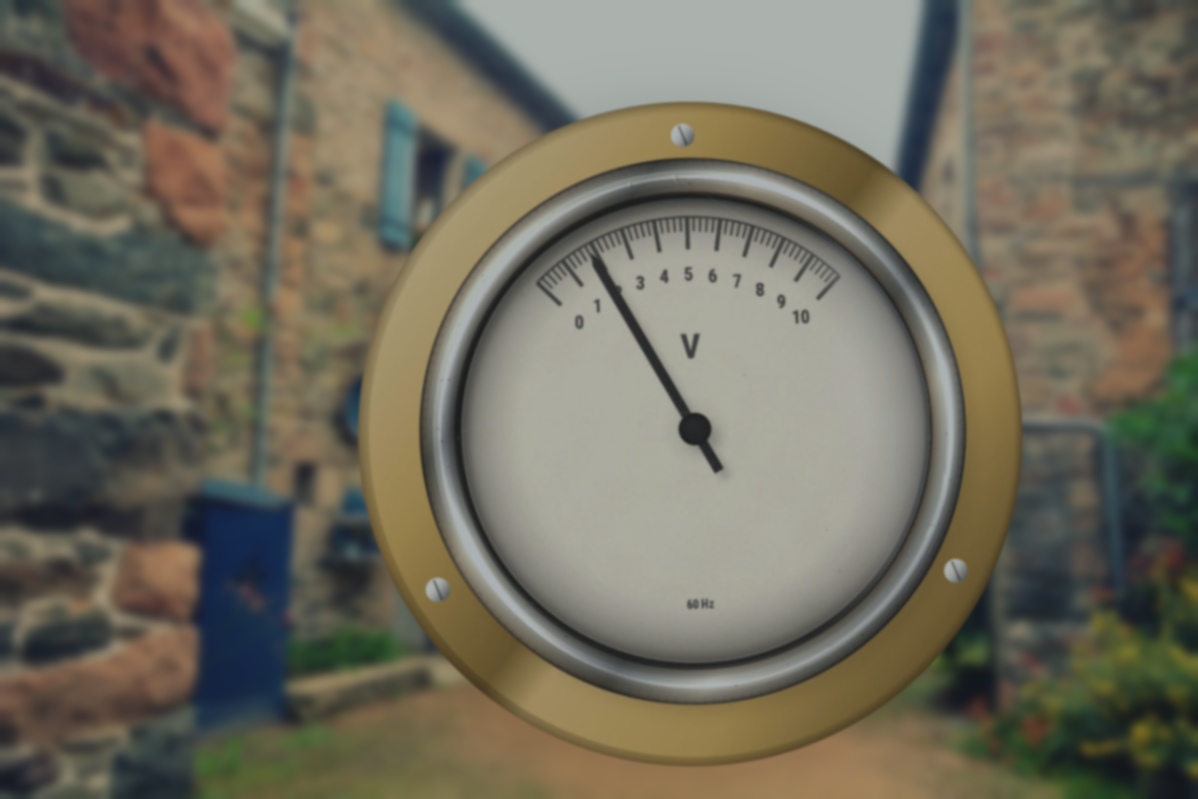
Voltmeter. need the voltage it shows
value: 1.8 V
